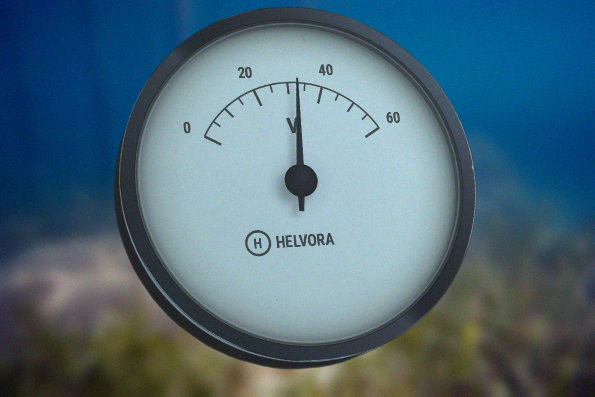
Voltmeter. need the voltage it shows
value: 32.5 V
